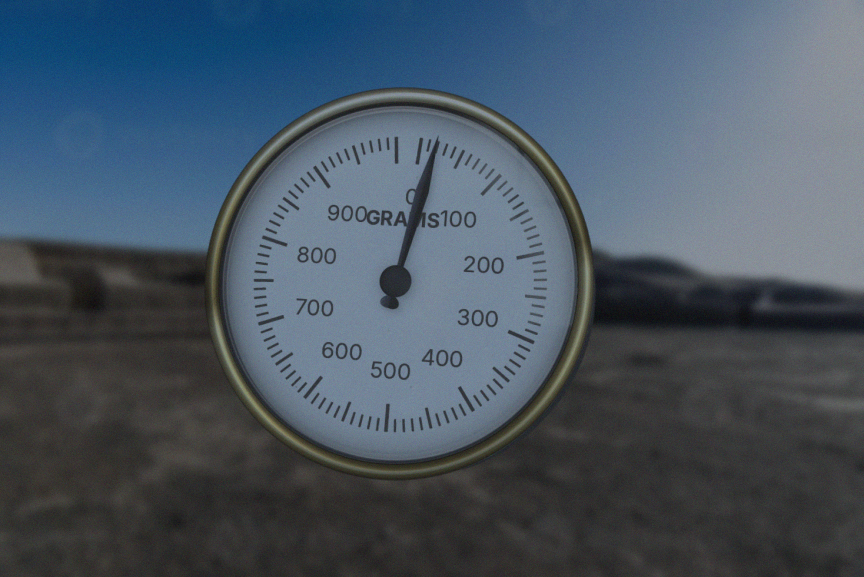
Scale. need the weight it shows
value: 20 g
